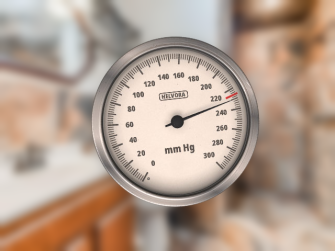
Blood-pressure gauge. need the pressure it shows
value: 230 mmHg
